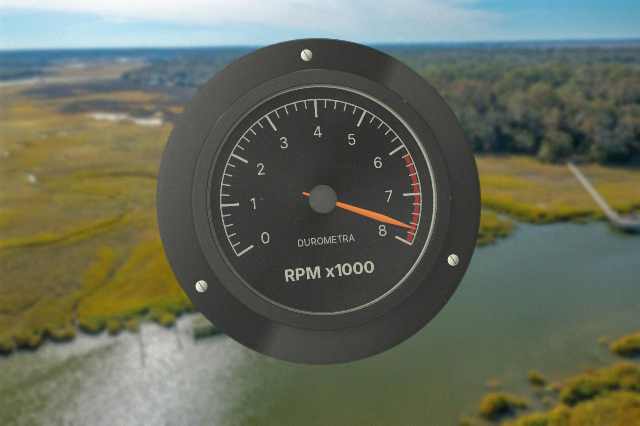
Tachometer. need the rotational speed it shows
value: 7700 rpm
